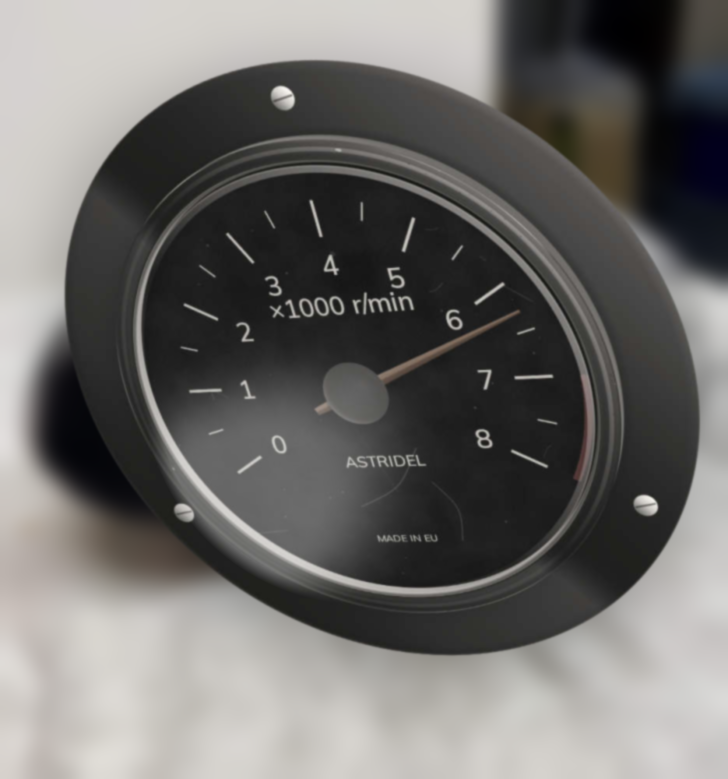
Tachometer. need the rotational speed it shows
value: 6250 rpm
